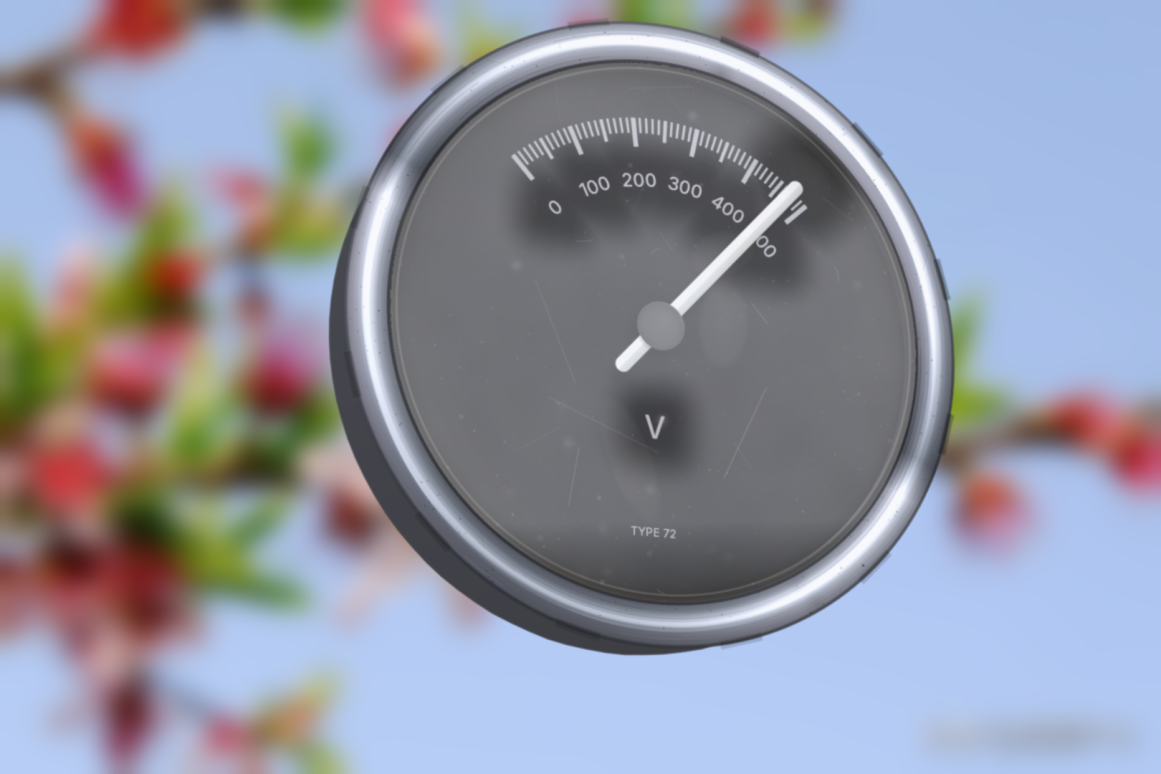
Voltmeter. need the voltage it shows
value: 470 V
